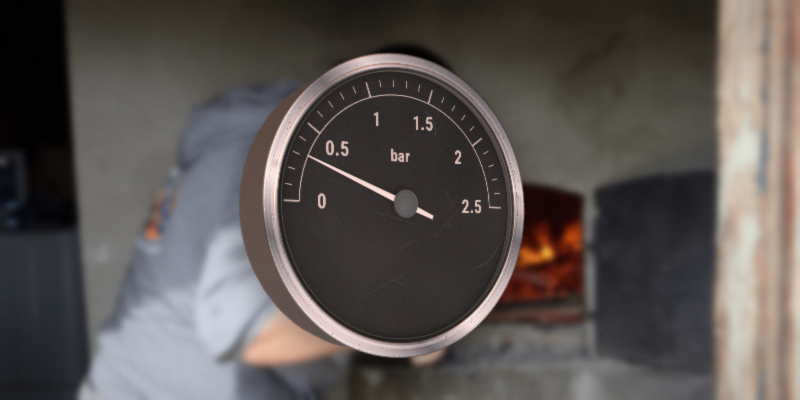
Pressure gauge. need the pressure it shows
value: 0.3 bar
